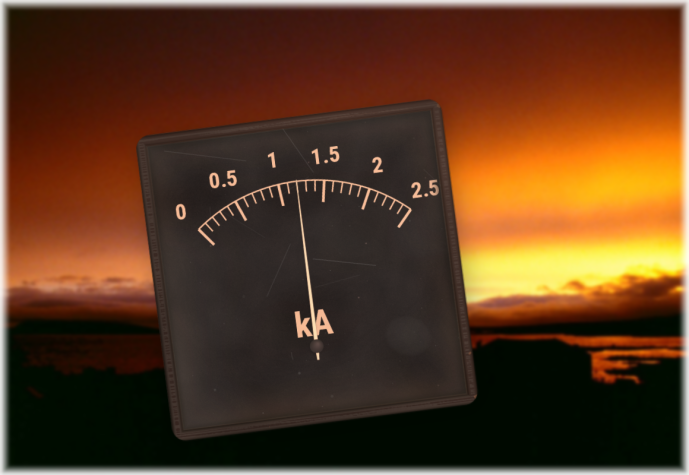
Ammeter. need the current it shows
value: 1.2 kA
